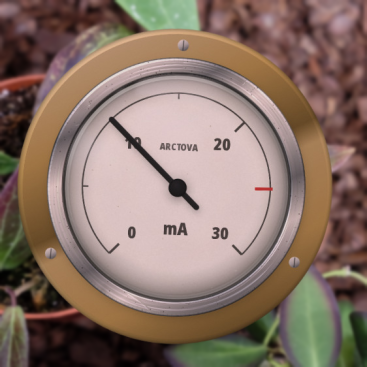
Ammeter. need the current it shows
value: 10 mA
